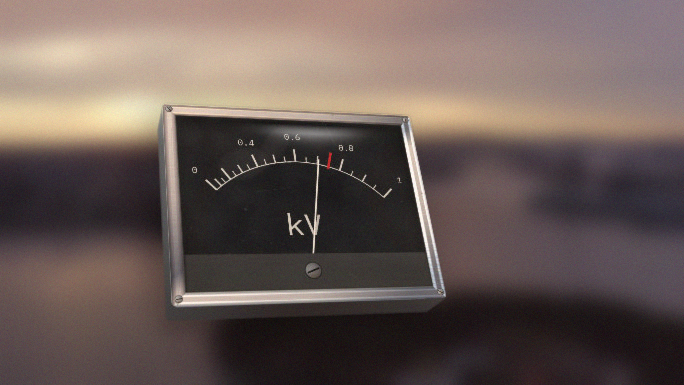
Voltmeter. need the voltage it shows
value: 0.7 kV
